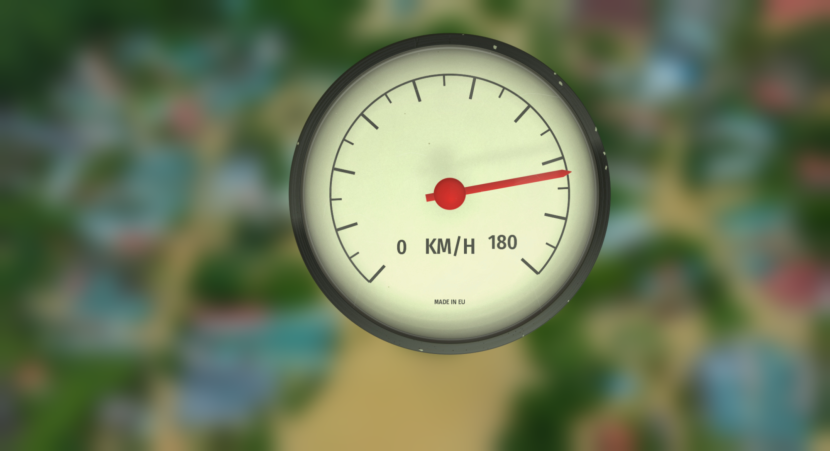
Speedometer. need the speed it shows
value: 145 km/h
